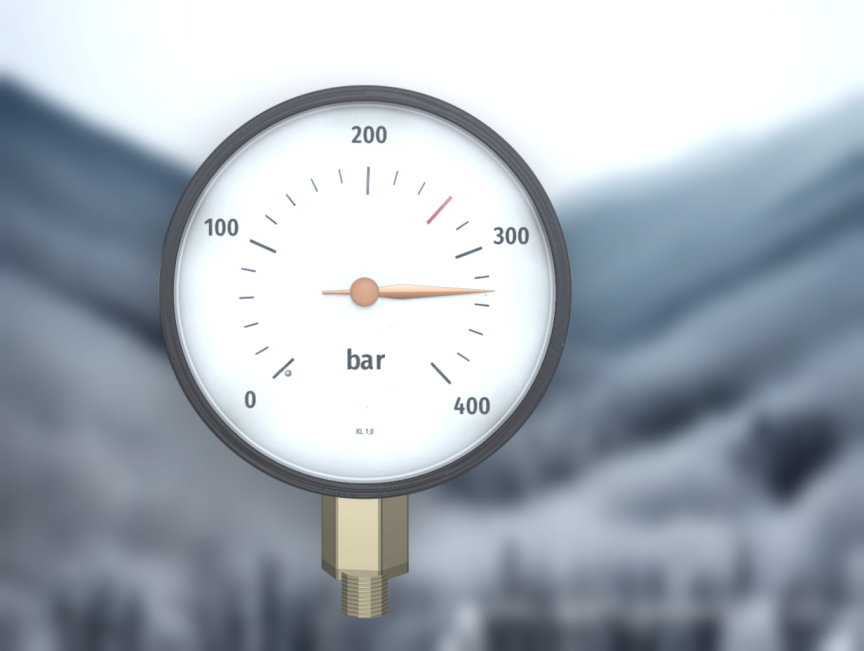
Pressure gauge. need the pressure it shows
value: 330 bar
